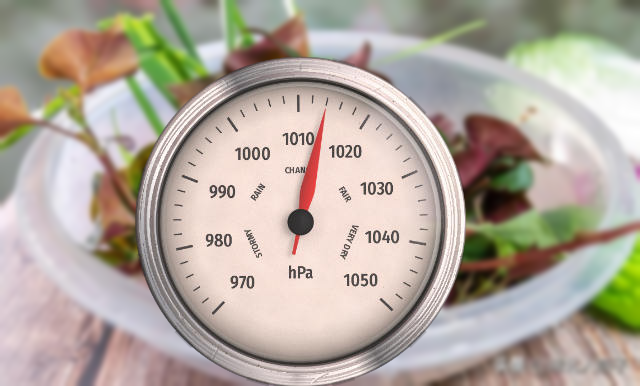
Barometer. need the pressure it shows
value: 1014 hPa
